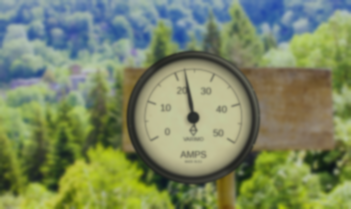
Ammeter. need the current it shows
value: 22.5 A
